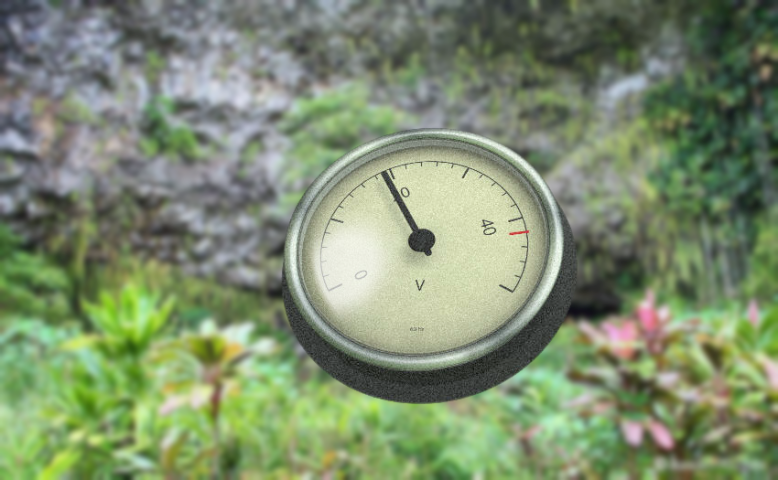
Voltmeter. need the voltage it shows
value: 19 V
